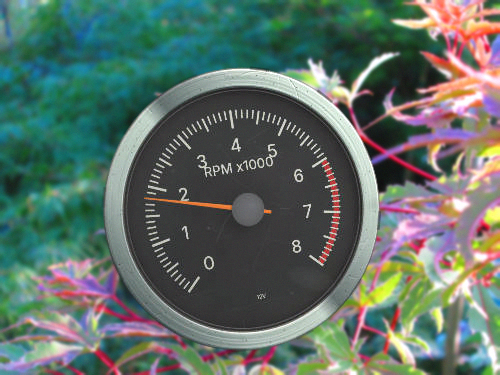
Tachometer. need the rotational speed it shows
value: 1800 rpm
